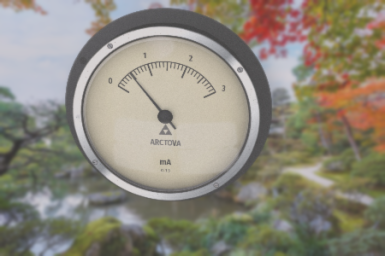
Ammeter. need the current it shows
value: 0.5 mA
